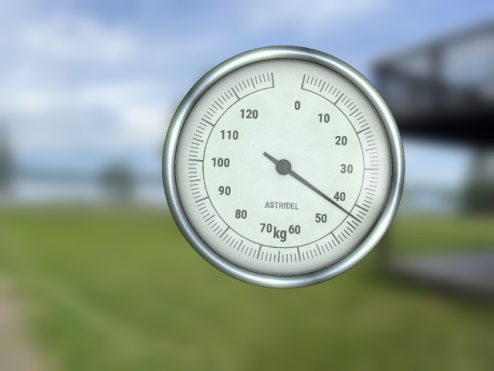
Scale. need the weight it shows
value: 43 kg
